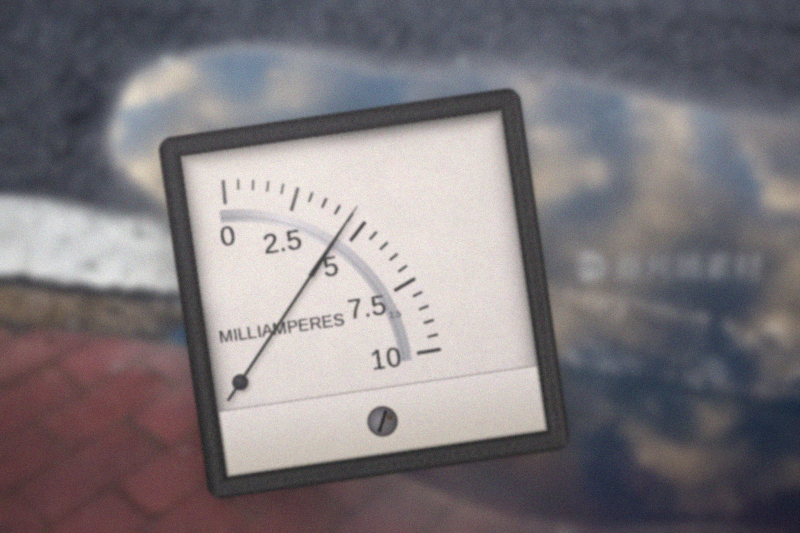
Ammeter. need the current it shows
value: 4.5 mA
